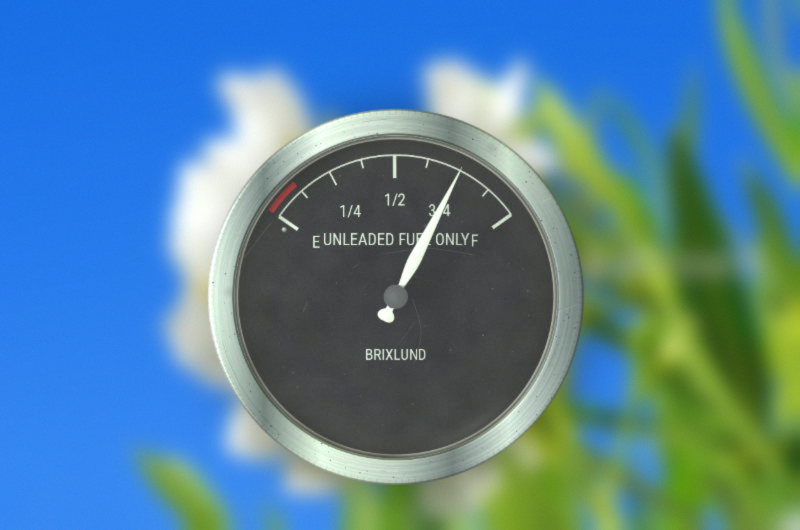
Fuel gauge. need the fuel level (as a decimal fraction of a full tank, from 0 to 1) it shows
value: 0.75
